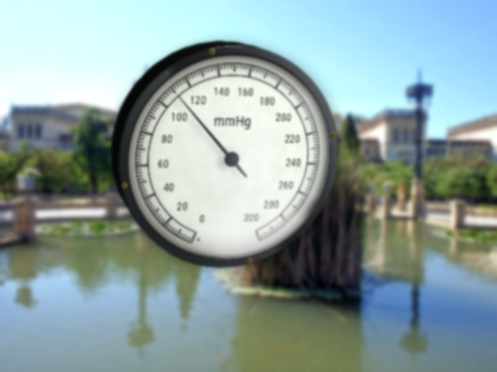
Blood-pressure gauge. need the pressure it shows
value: 110 mmHg
